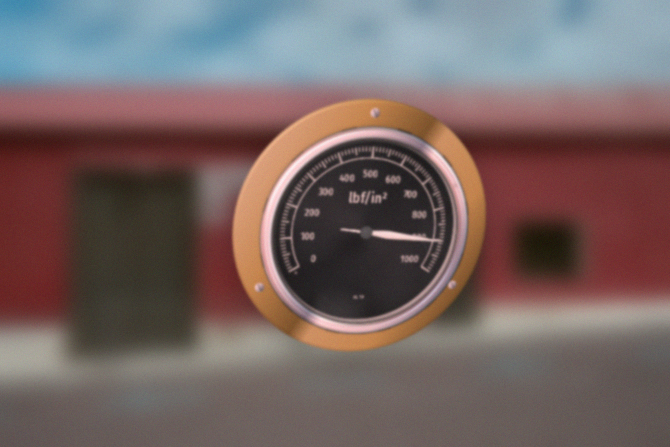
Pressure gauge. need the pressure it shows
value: 900 psi
